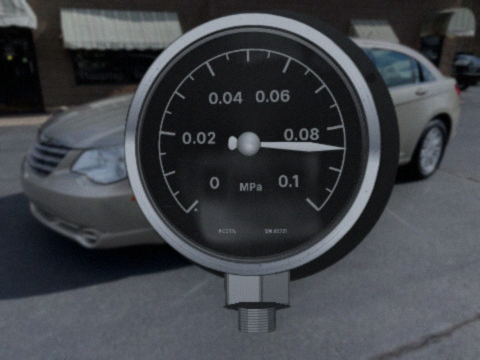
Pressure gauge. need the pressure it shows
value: 0.085 MPa
